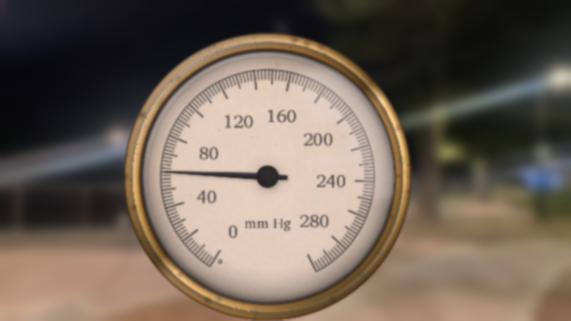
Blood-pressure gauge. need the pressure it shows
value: 60 mmHg
